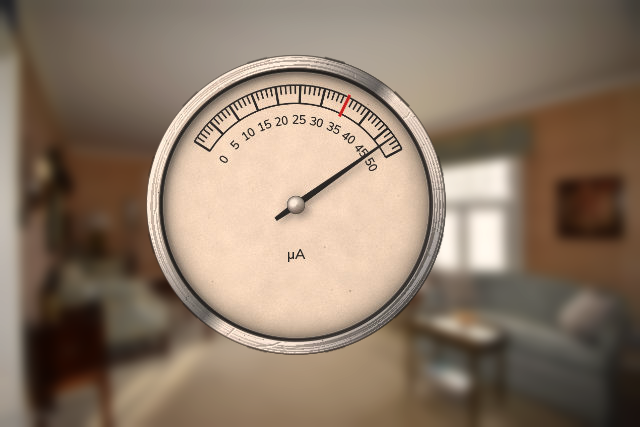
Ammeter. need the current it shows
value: 47 µA
